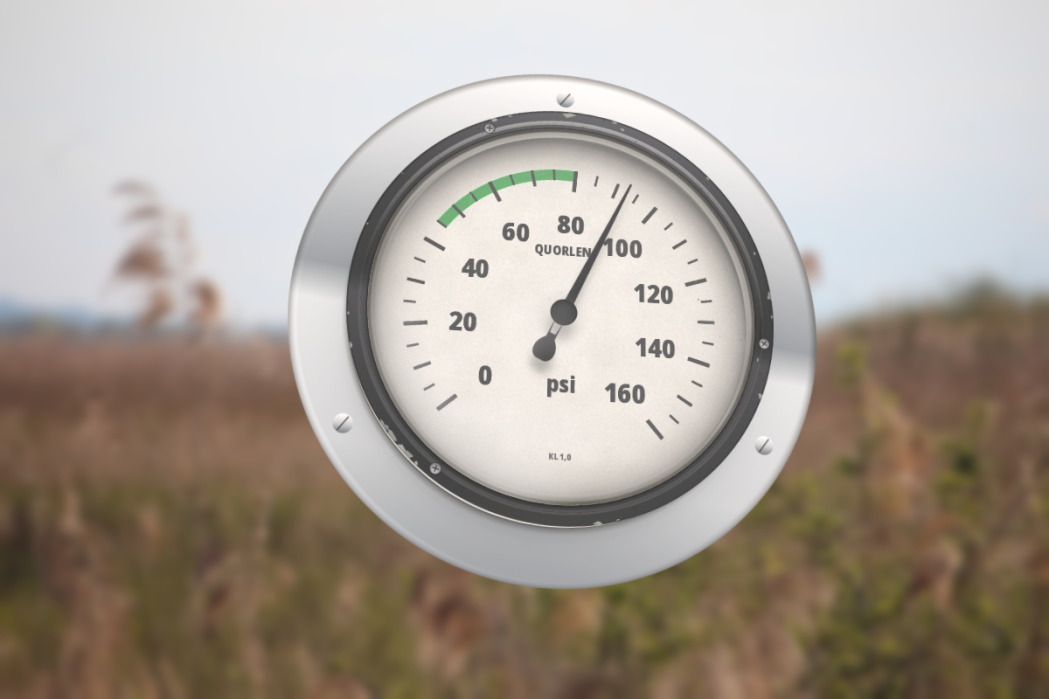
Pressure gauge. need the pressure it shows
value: 92.5 psi
